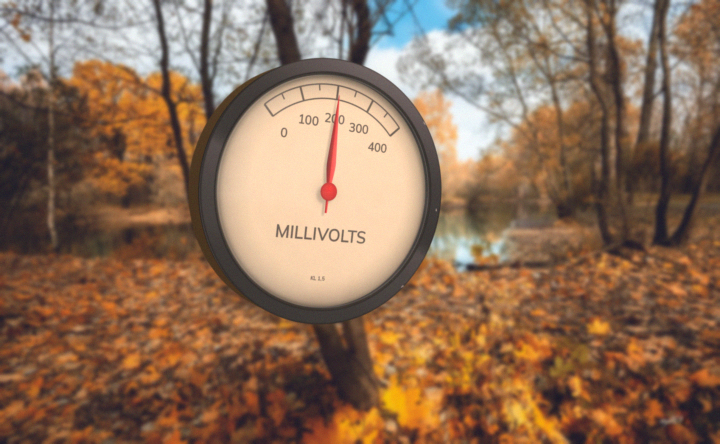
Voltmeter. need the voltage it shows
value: 200 mV
